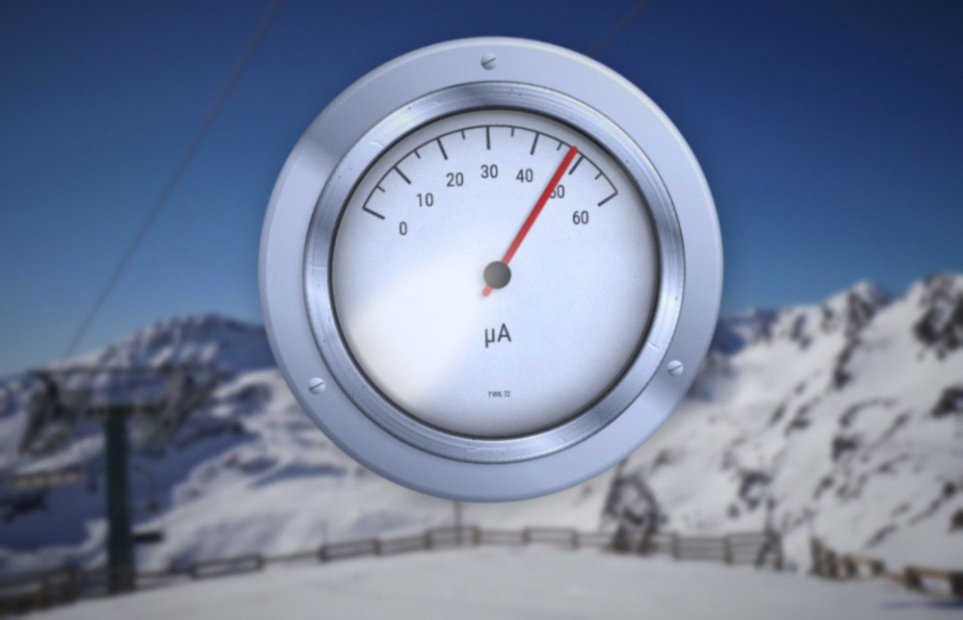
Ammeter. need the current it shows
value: 47.5 µA
